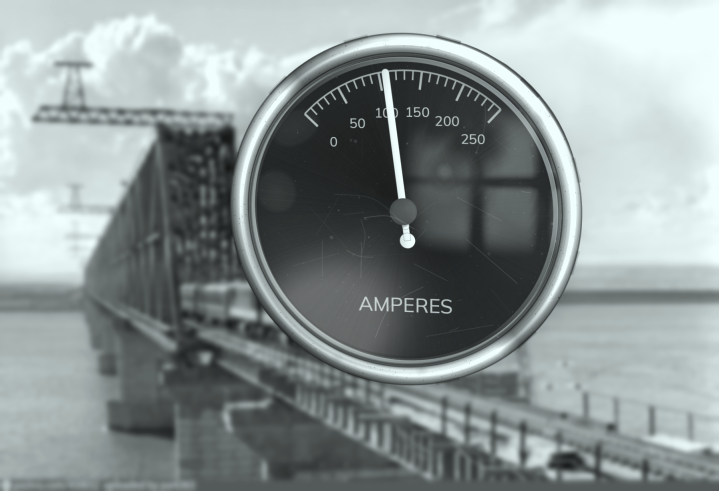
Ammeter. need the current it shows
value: 110 A
